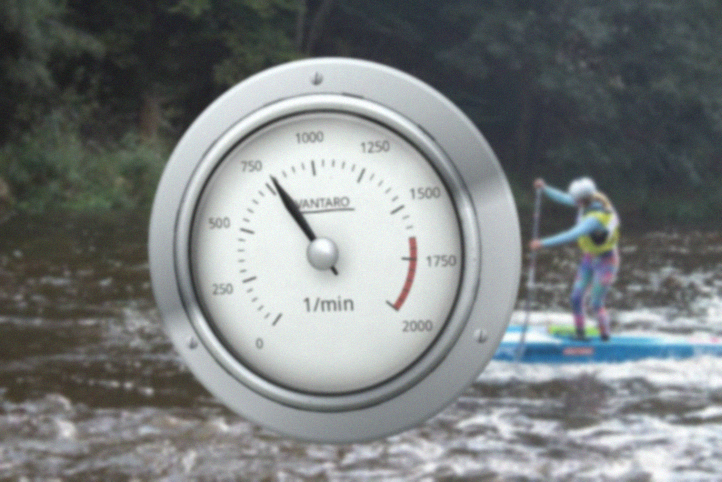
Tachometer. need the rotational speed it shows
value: 800 rpm
